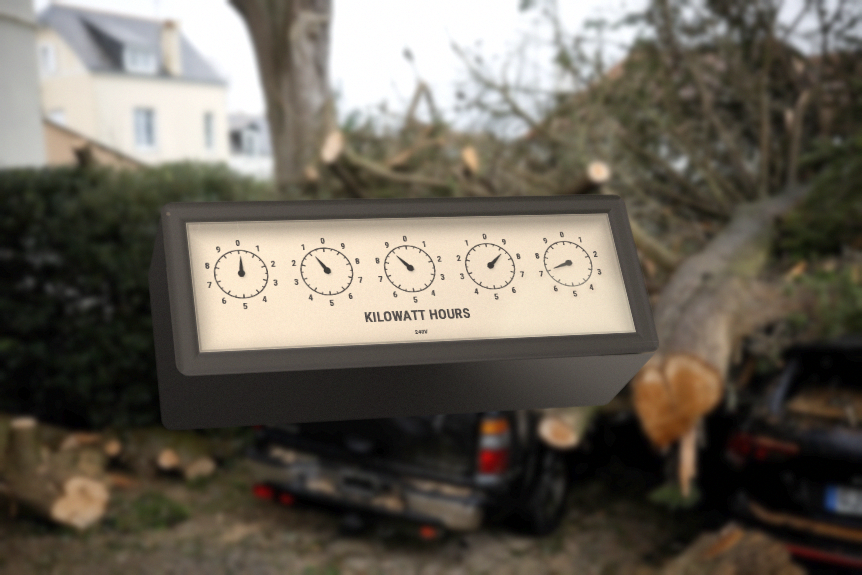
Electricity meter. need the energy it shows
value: 887 kWh
